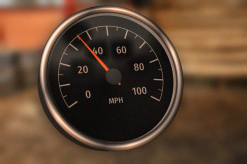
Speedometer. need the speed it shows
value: 35 mph
